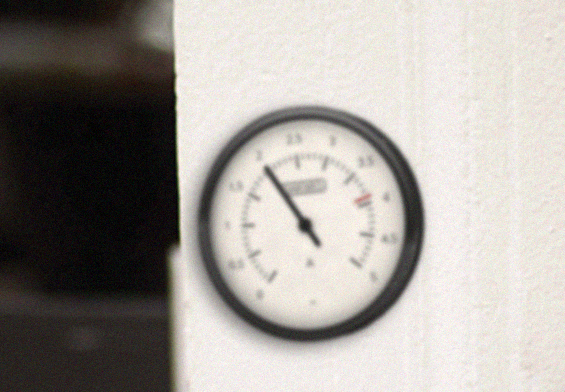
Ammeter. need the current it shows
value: 2 A
